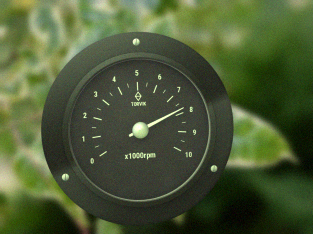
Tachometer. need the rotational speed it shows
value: 7750 rpm
